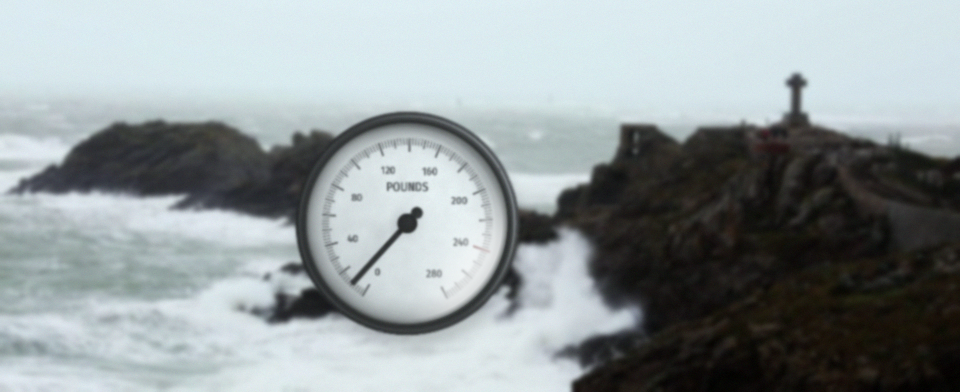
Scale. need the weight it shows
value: 10 lb
